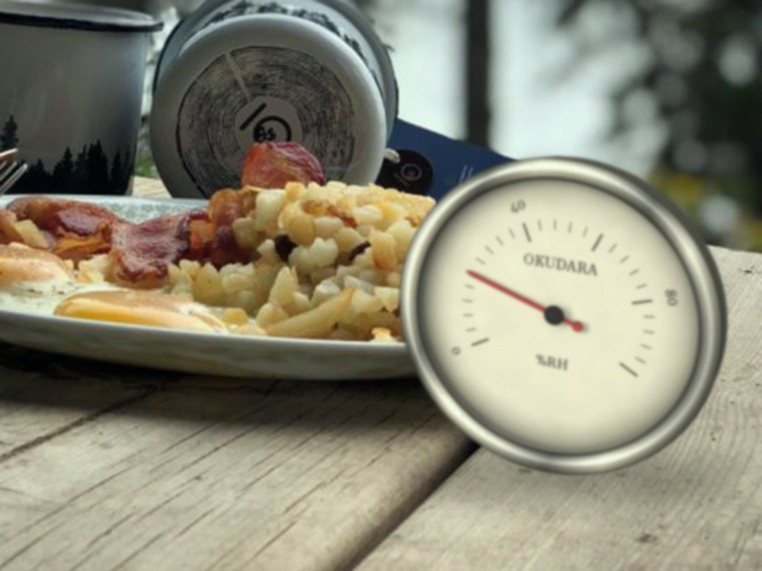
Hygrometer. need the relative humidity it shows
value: 20 %
